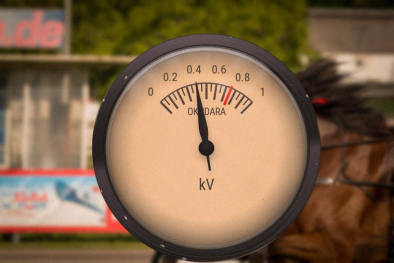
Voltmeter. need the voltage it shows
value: 0.4 kV
